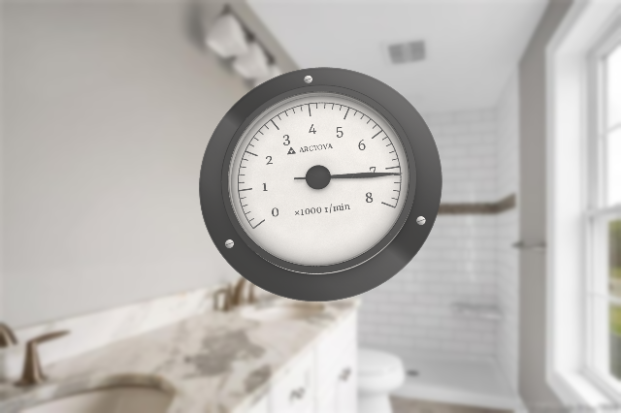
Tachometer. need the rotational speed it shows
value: 7200 rpm
